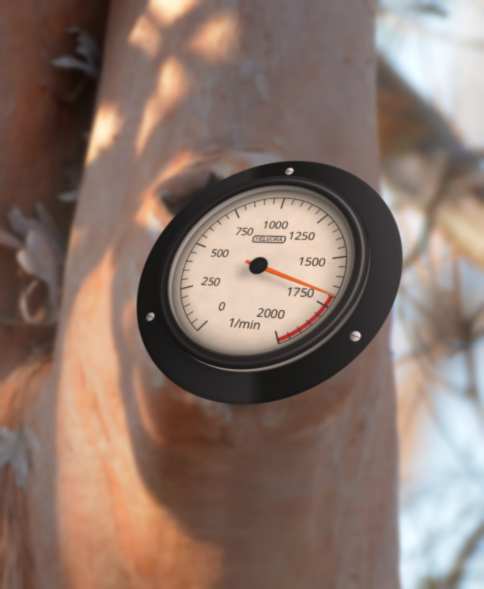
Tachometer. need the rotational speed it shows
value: 1700 rpm
